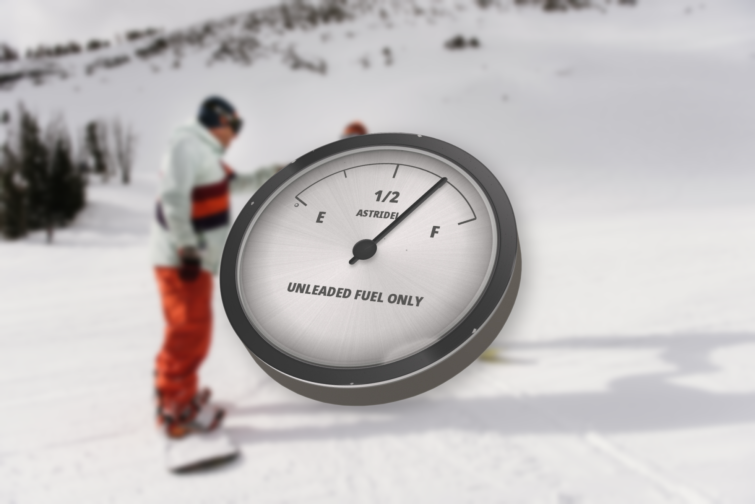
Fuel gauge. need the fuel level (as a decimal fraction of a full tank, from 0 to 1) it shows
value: 0.75
